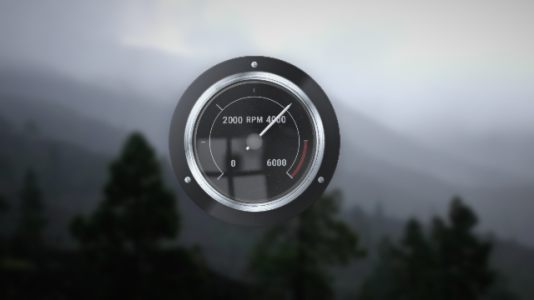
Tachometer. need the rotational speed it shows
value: 4000 rpm
